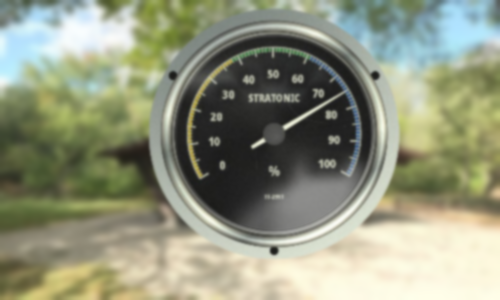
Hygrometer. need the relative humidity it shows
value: 75 %
